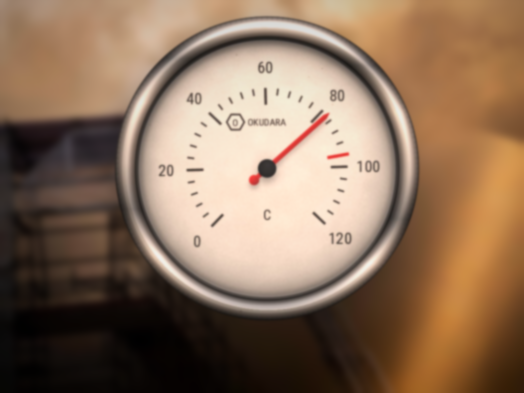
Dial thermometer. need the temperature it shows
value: 82 °C
